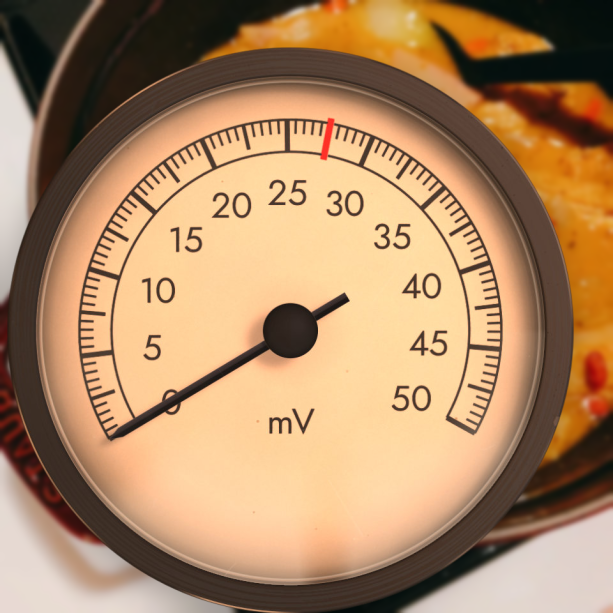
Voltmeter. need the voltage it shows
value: 0 mV
